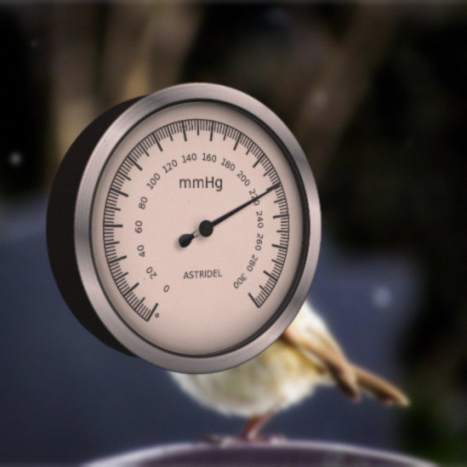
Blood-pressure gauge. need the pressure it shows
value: 220 mmHg
